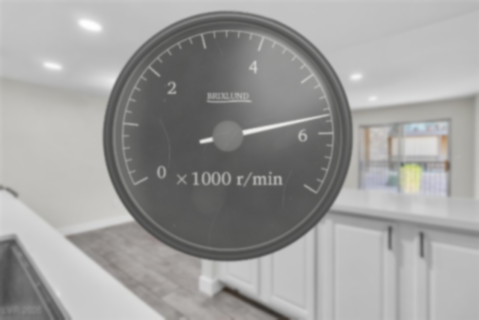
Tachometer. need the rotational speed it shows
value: 5700 rpm
